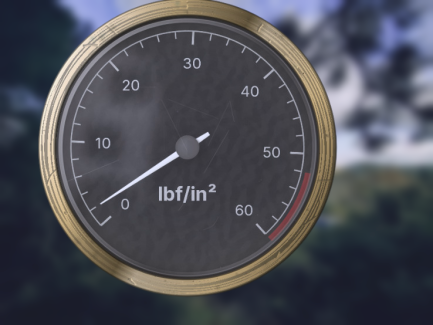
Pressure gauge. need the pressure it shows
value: 2 psi
